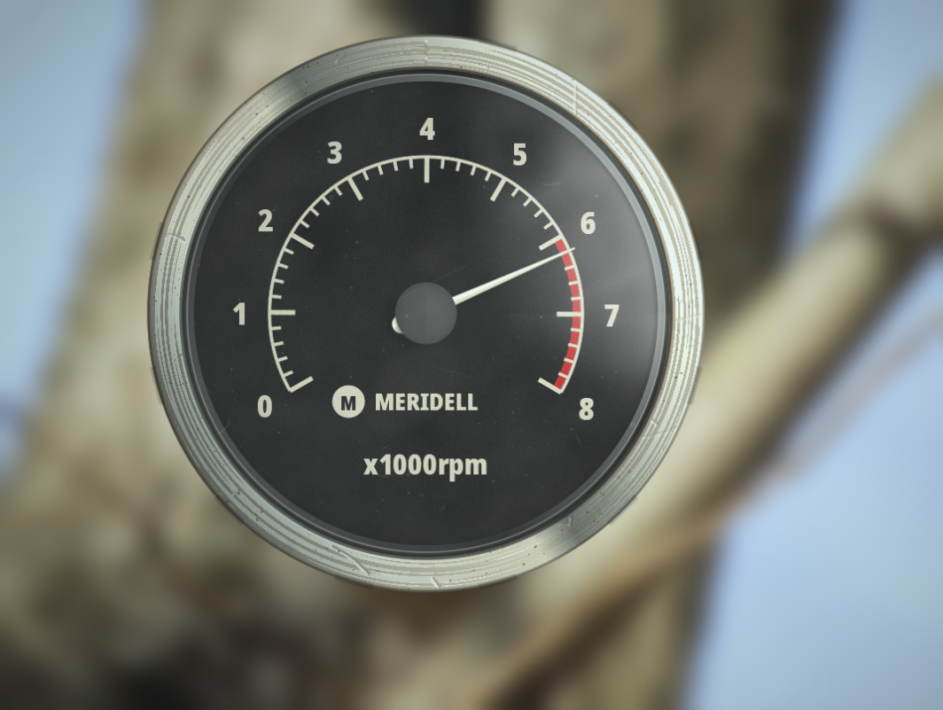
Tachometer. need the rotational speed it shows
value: 6200 rpm
